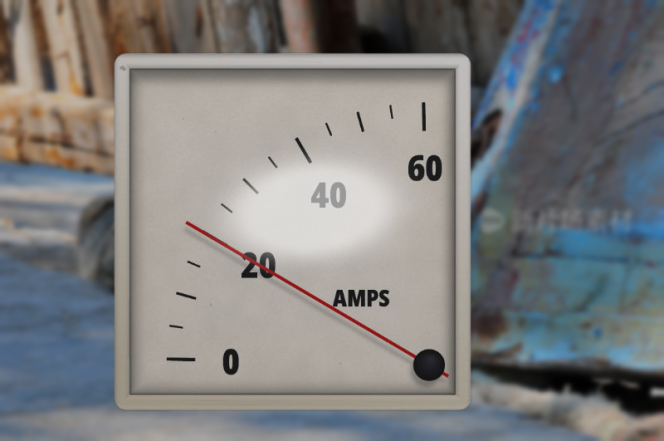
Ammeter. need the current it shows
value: 20 A
